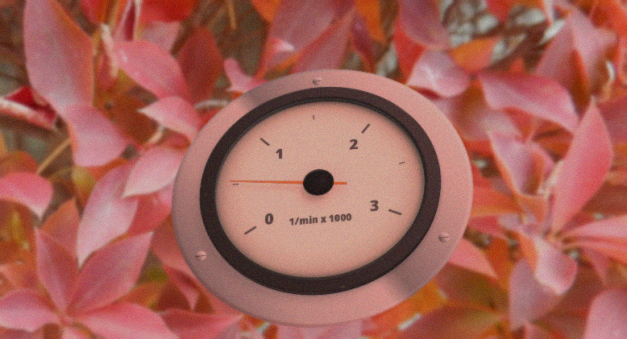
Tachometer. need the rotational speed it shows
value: 500 rpm
